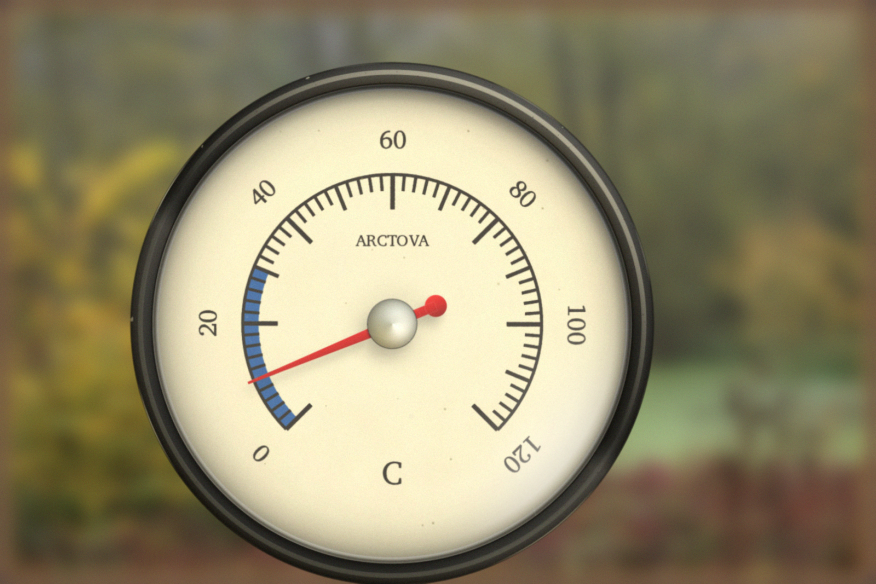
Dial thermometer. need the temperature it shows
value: 10 °C
